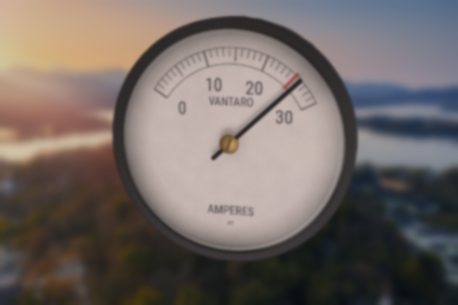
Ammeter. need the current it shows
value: 26 A
